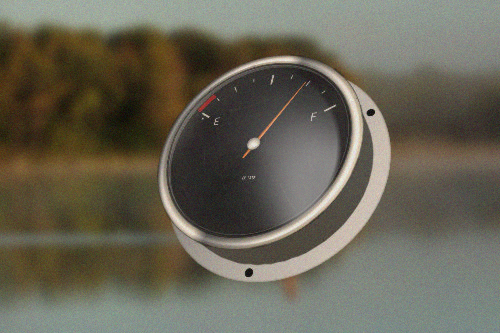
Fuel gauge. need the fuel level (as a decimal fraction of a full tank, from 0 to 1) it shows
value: 0.75
